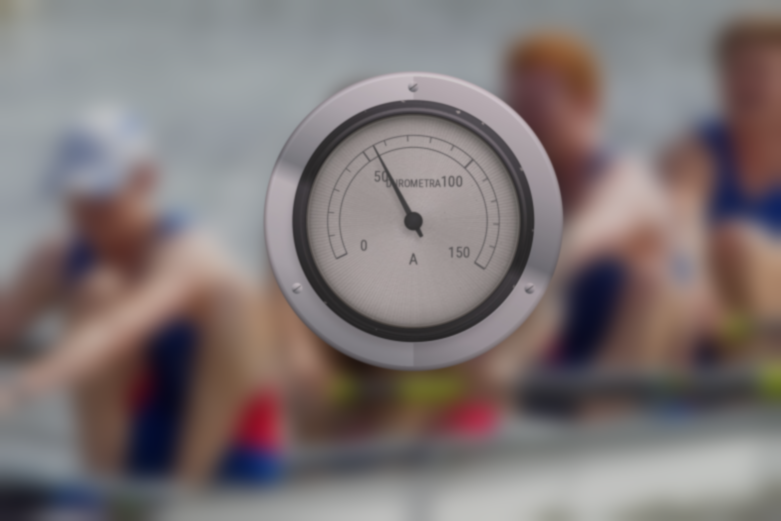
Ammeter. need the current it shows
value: 55 A
